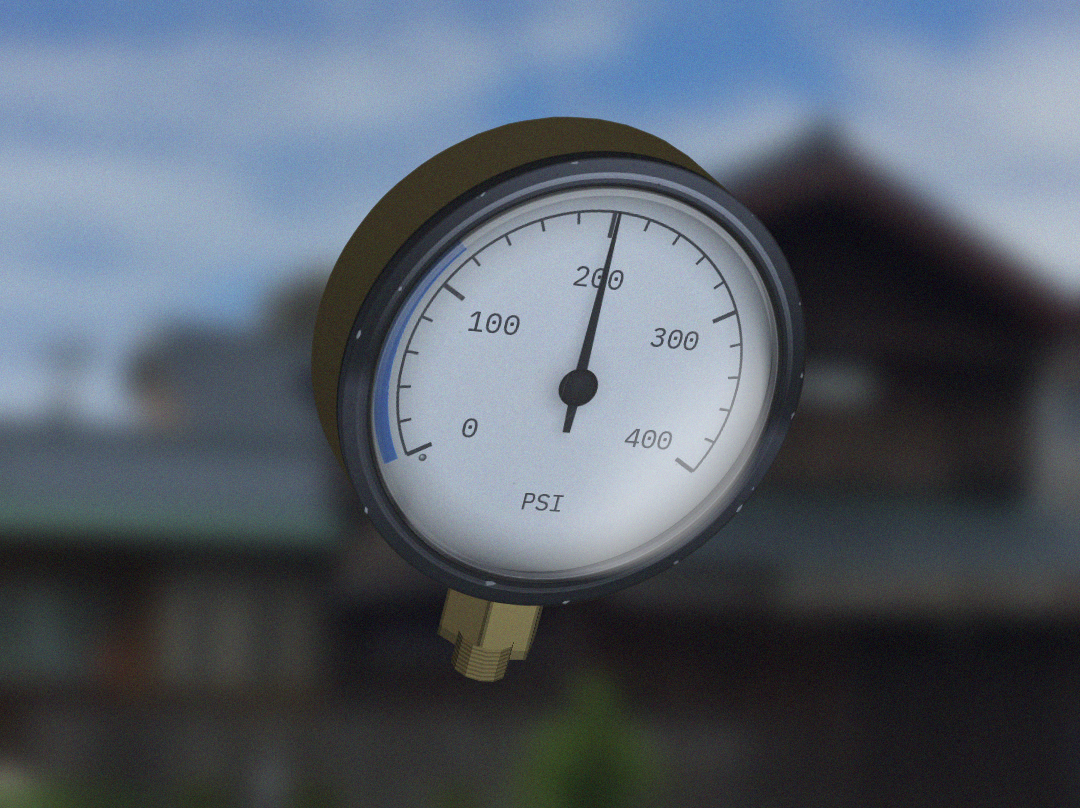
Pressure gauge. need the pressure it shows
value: 200 psi
